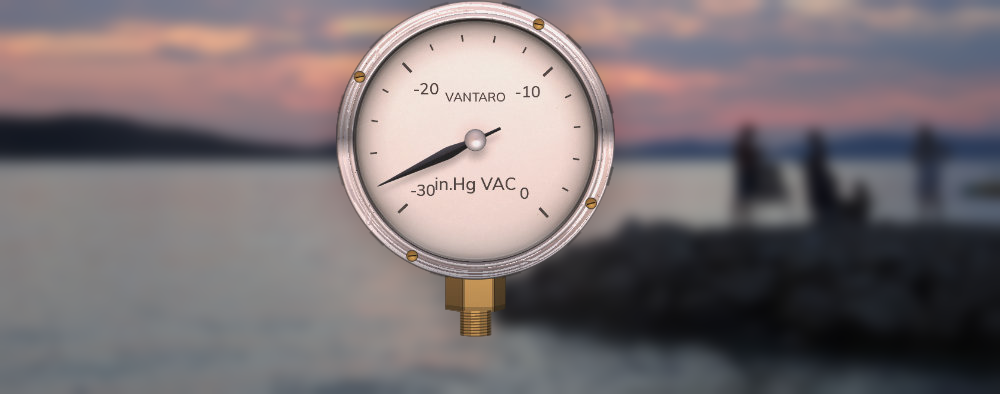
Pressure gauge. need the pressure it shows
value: -28 inHg
